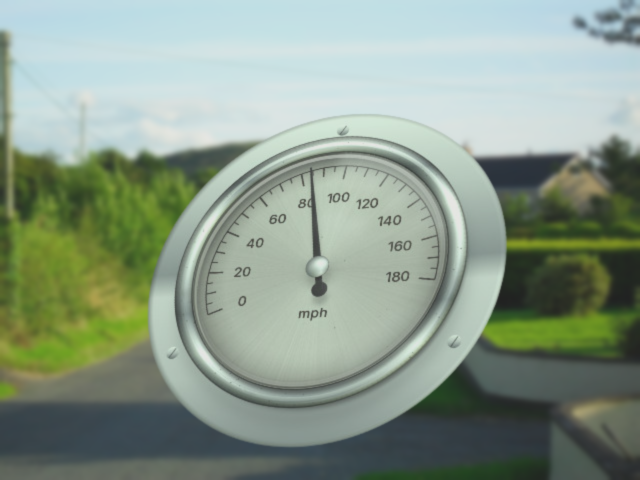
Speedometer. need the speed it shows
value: 85 mph
